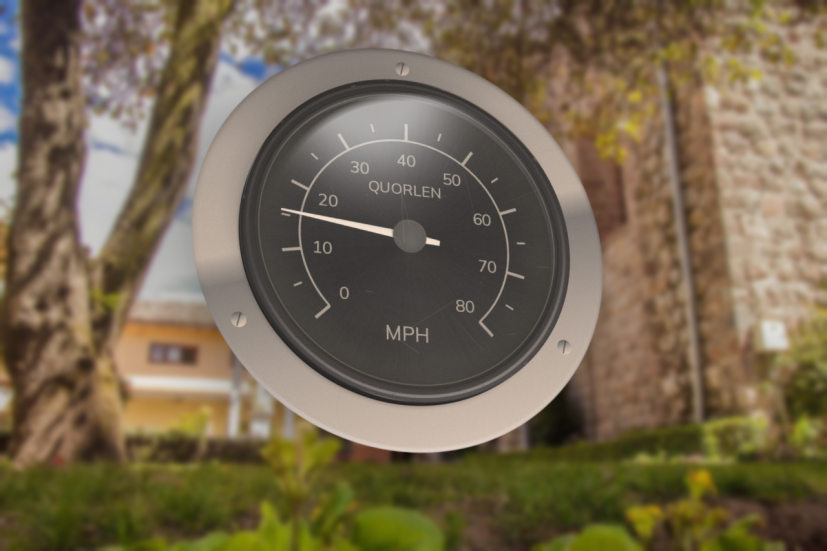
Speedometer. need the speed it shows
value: 15 mph
